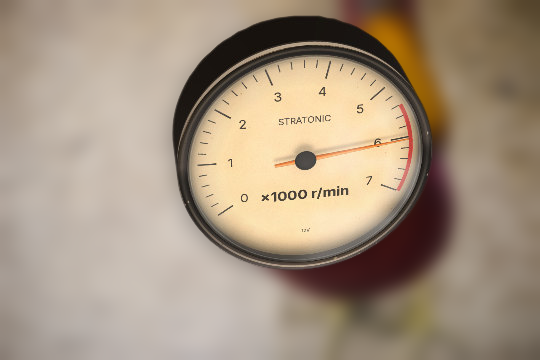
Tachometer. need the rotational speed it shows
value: 6000 rpm
